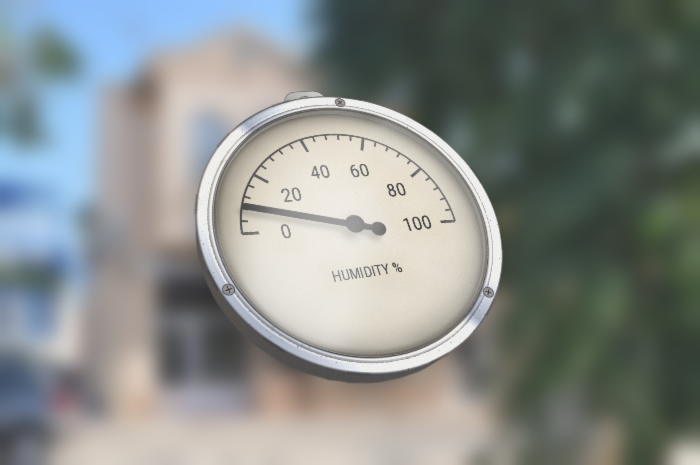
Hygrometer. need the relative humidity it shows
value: 8 %
